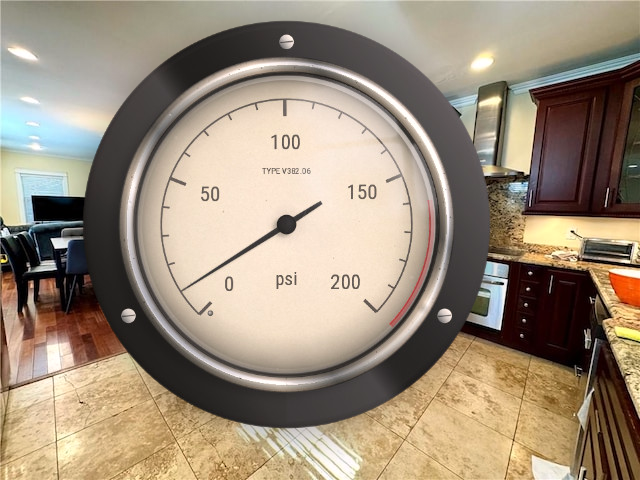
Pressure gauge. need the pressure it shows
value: 10 psi
